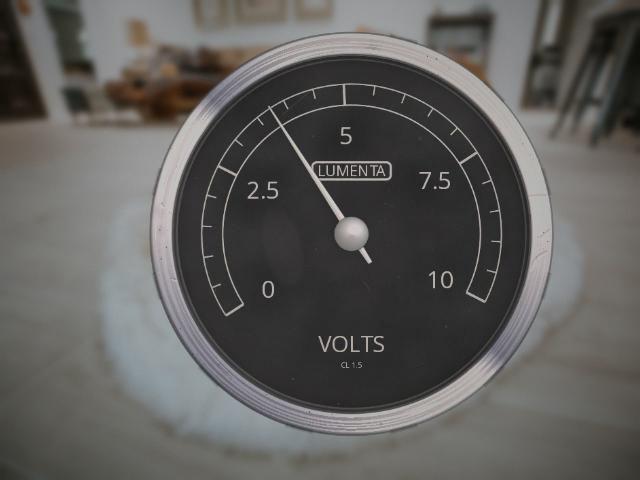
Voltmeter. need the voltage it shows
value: 3.75 V
